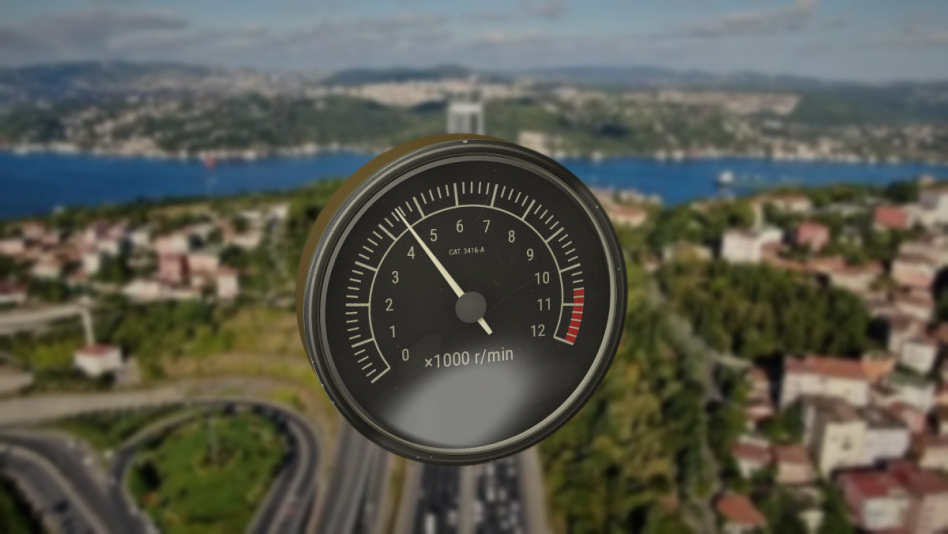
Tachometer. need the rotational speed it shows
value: 4500 rpm
